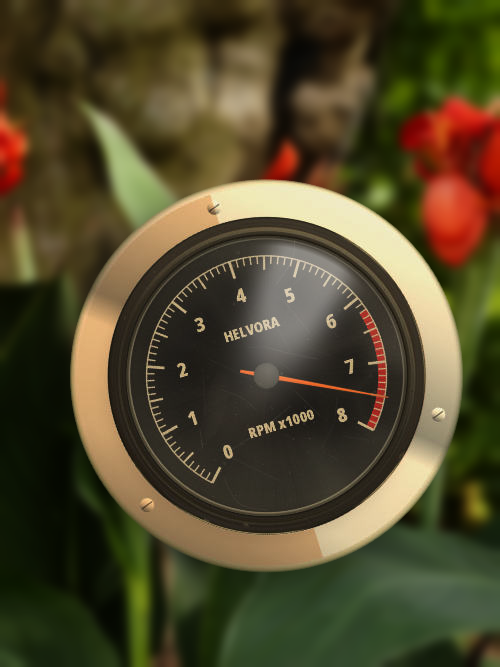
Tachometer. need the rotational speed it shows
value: 7500 rpm
